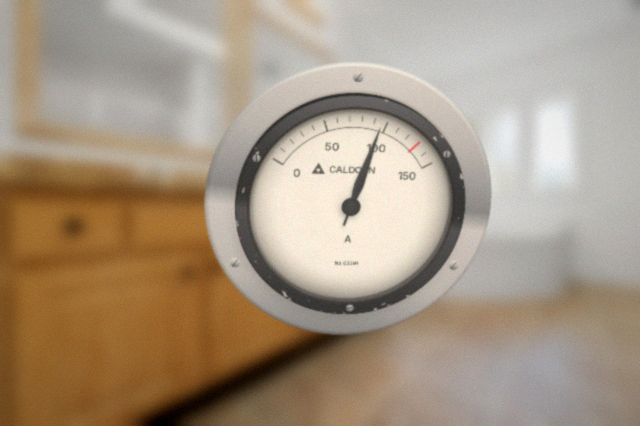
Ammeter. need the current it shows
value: 95 A
